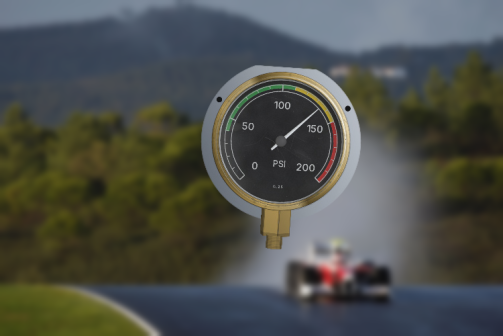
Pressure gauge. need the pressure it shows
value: 135 psi
